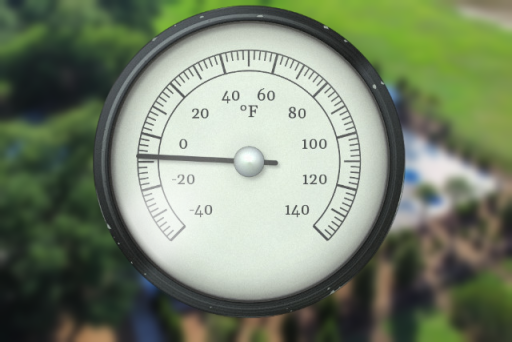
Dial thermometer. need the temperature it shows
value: -8 °F
